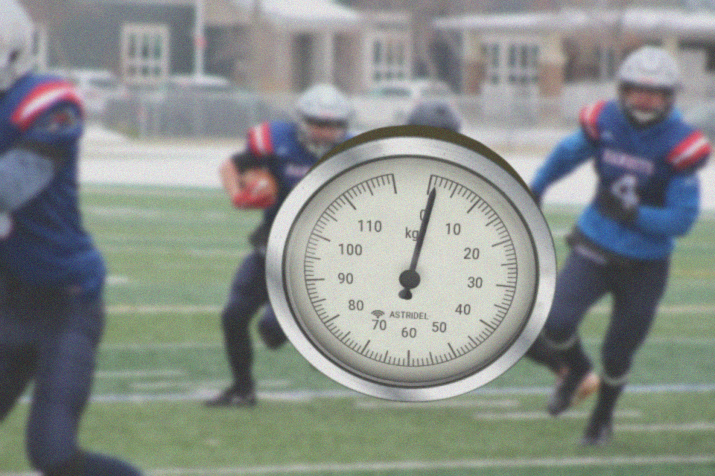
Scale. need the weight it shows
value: 1 kg
